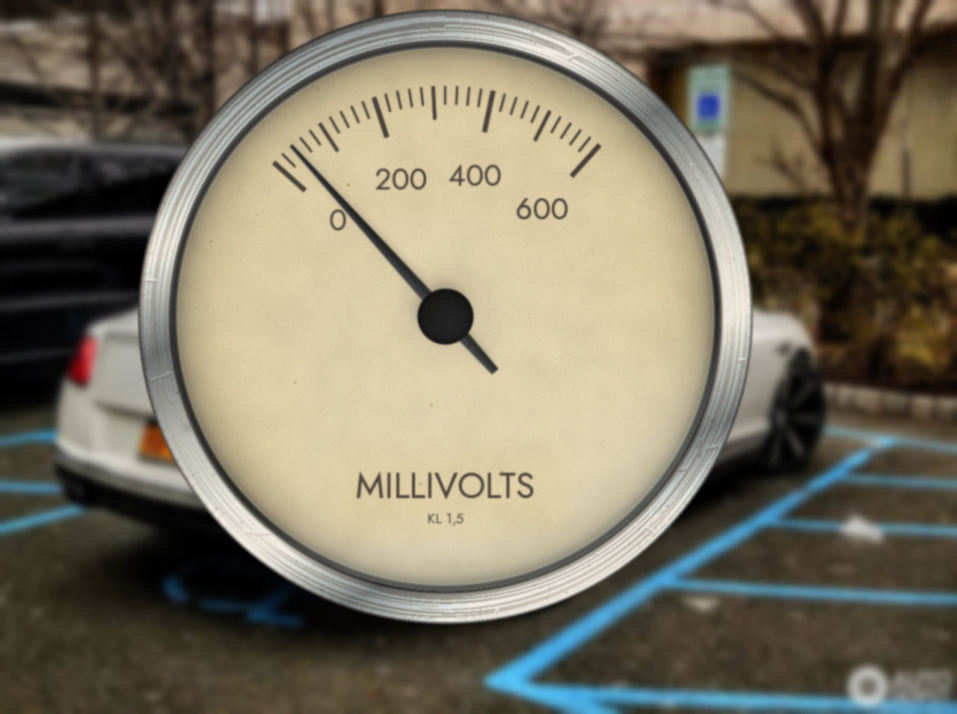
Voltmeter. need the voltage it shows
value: 40 mV
